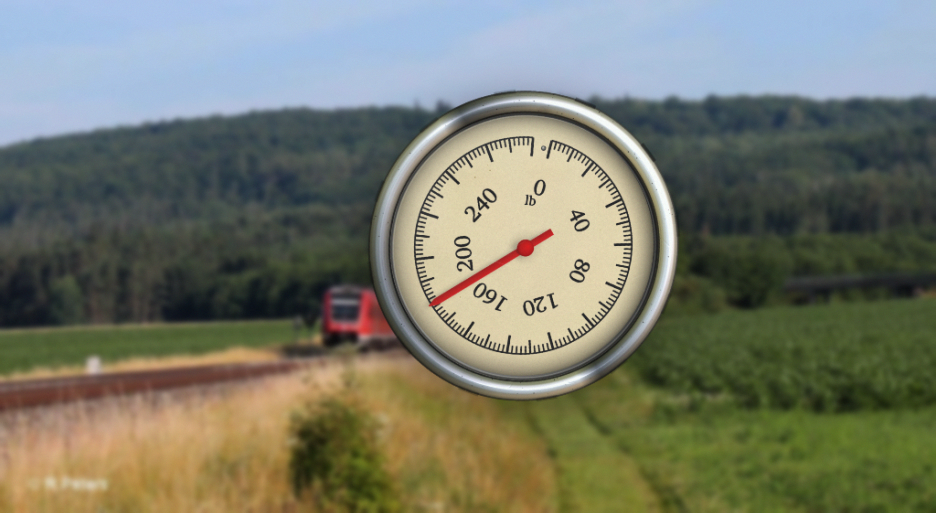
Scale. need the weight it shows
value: 180 lb
